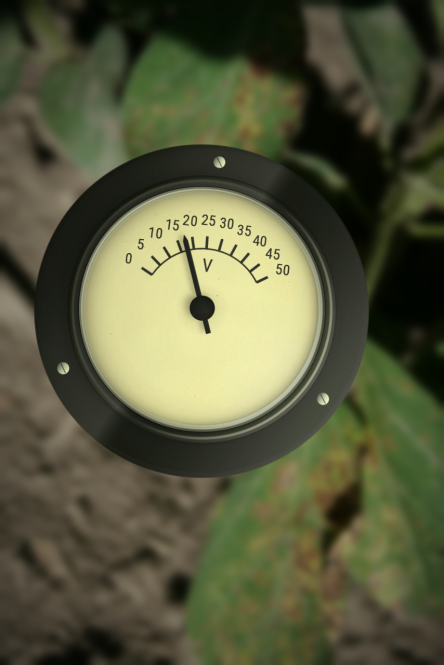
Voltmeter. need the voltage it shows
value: 17.5 V
